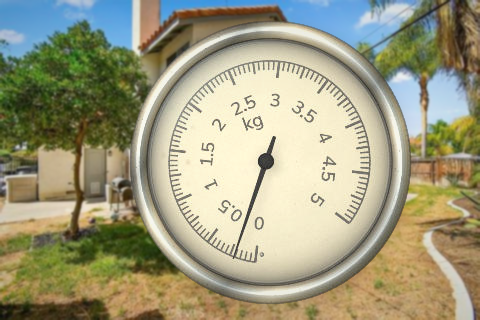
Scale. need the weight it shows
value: 0.2 kg
